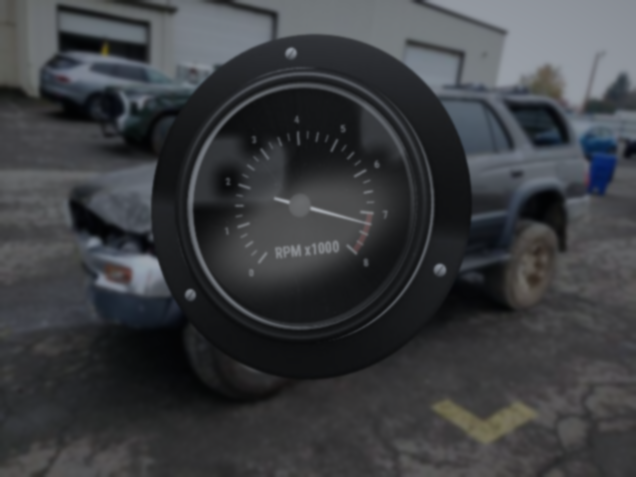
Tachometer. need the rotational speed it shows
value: 7250 rpm
